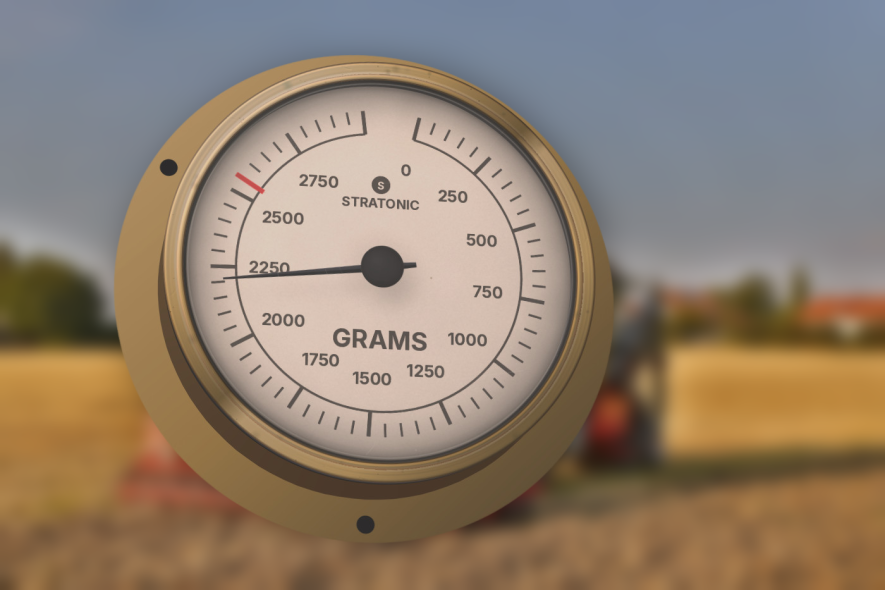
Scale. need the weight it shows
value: 2200 g
